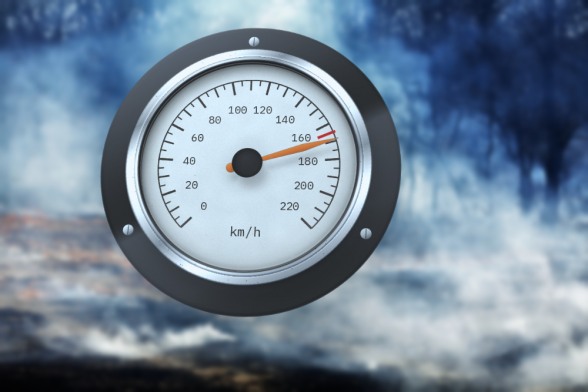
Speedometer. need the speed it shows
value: 170 km/h
